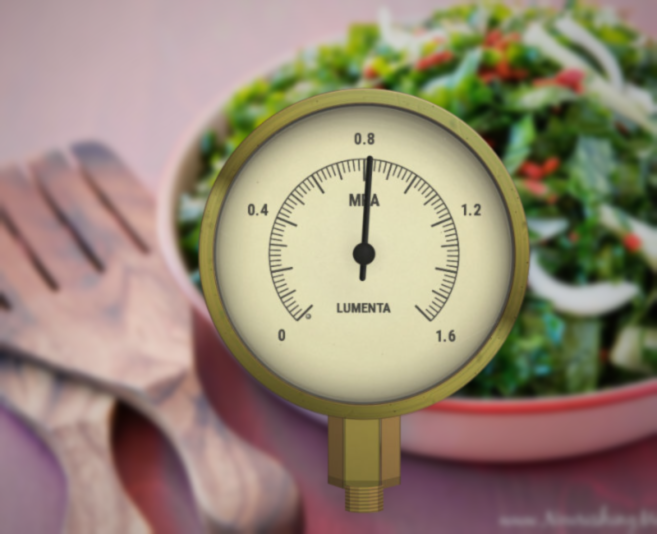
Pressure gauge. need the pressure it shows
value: 0.82 MPa
